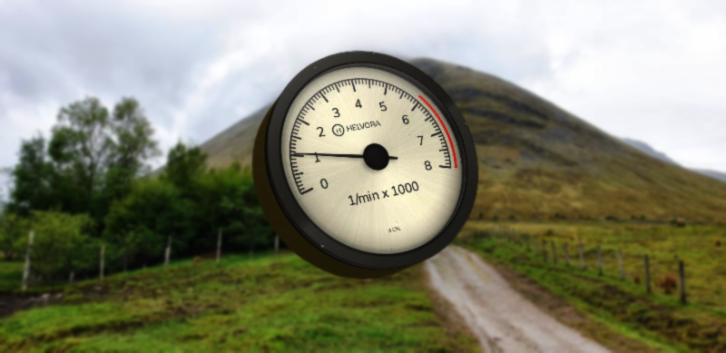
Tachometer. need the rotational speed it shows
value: 1000 rpm
